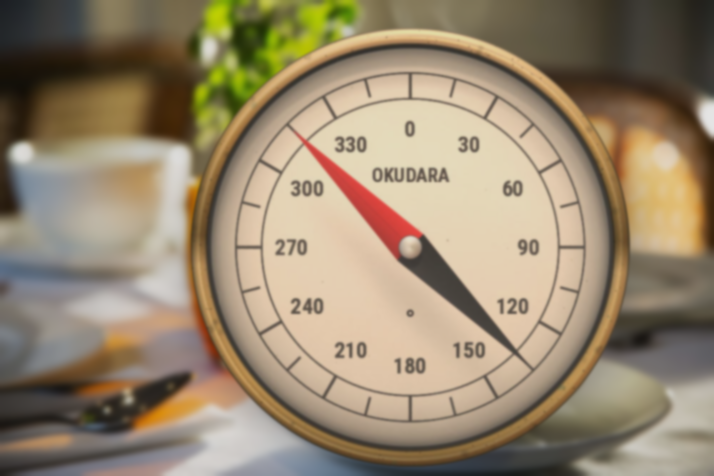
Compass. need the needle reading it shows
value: 315 °
